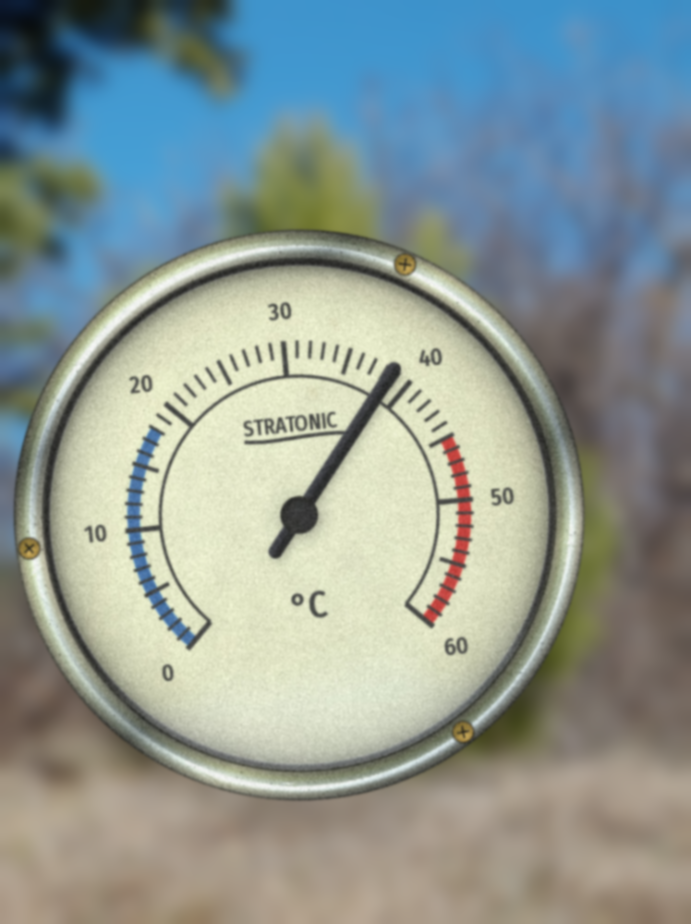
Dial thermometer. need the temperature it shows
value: 38.5 °C
